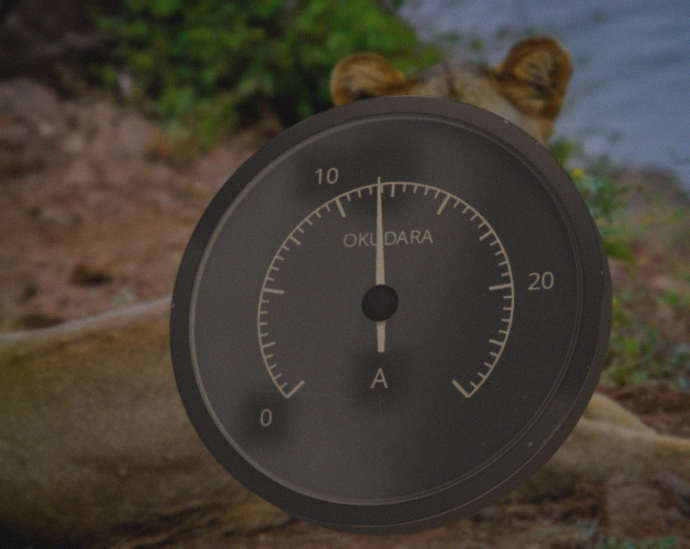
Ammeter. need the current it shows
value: 12 A
